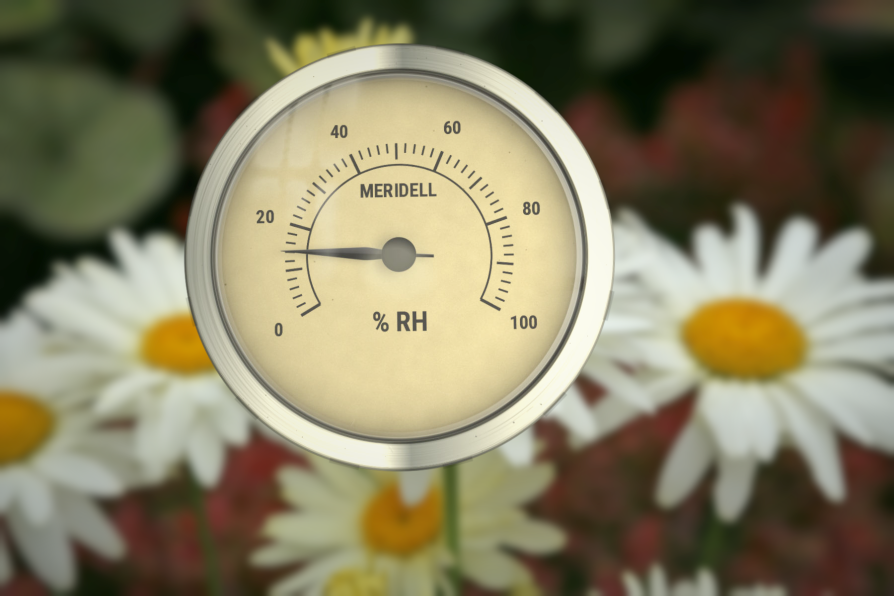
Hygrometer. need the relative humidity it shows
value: 14 %
